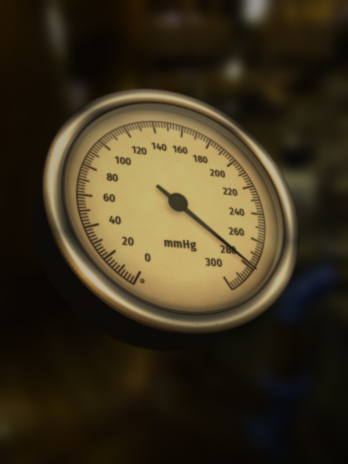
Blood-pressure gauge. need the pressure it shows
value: 280 mmHg
